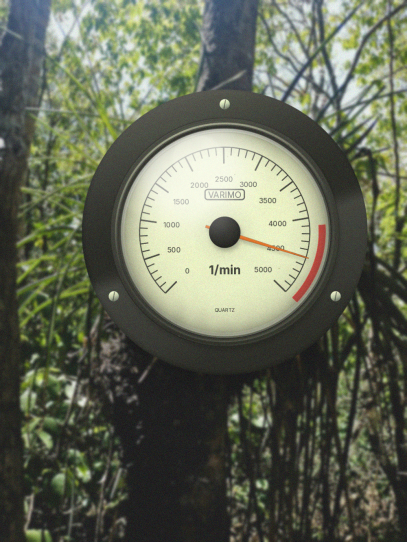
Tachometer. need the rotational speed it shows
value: 4500 rpm
